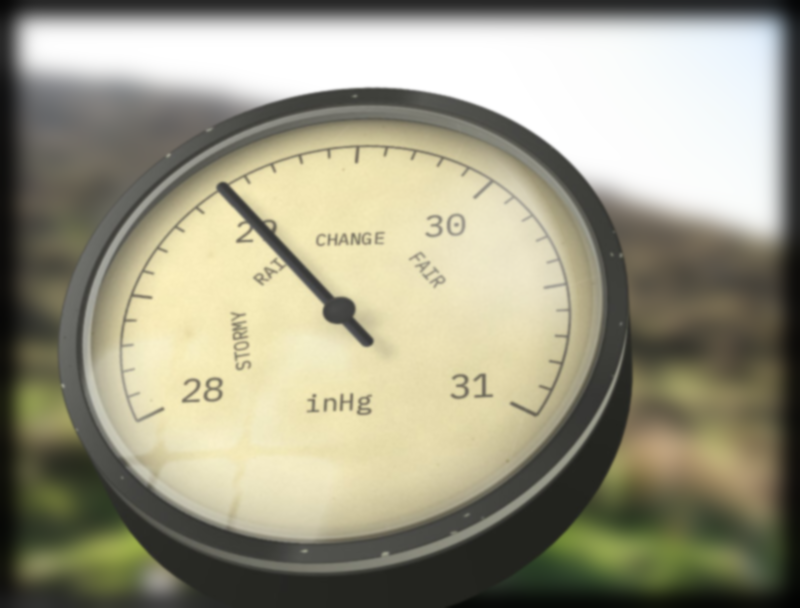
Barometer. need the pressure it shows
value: 29 inHg
